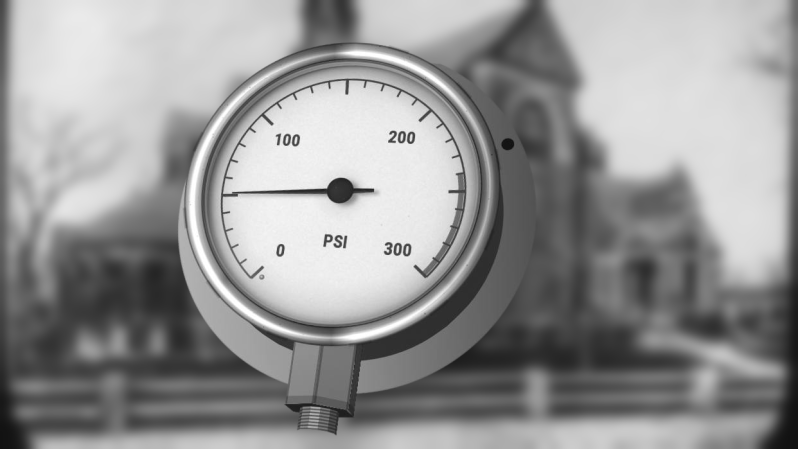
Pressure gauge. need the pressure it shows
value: 50 psi
